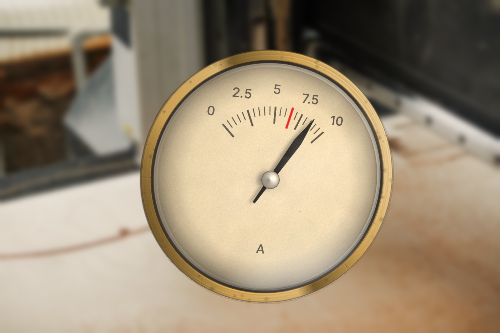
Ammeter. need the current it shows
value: 8.5 A
